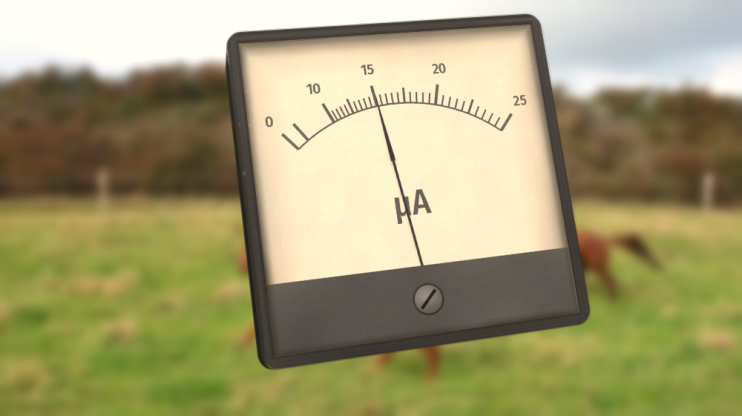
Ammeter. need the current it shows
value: 15 µA
